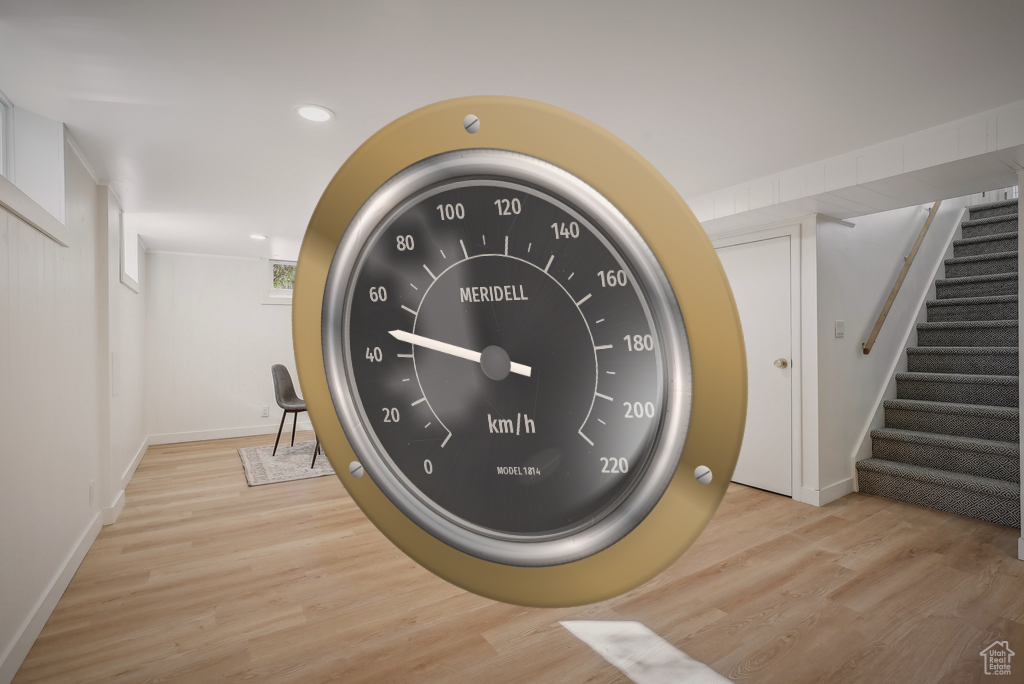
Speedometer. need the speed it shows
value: 50 km/h
